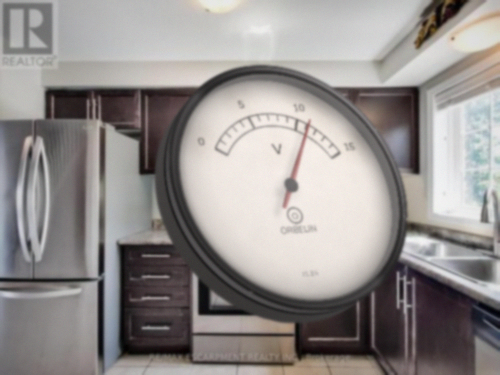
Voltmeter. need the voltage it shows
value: 11 V
